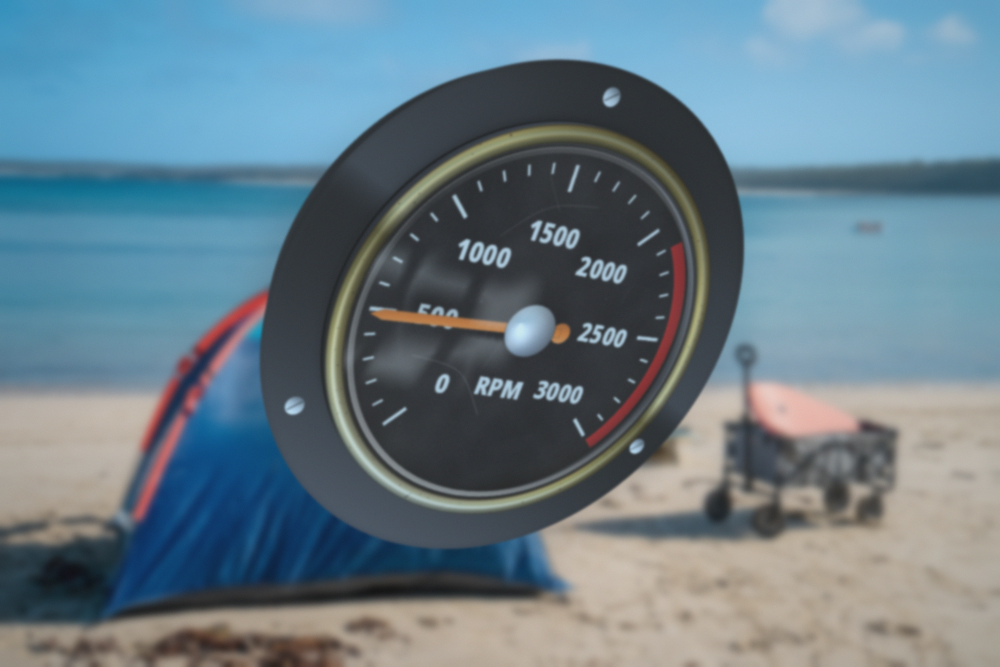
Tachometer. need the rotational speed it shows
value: 500 rpm
